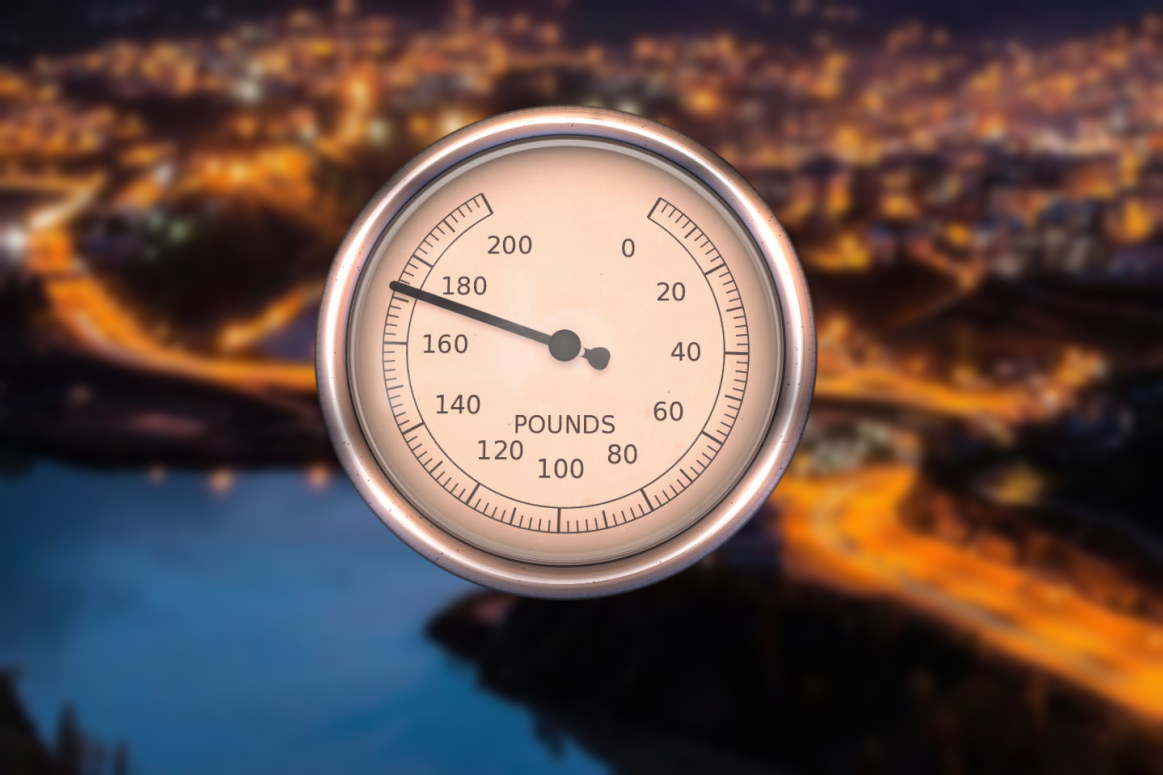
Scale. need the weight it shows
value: 172 lb
